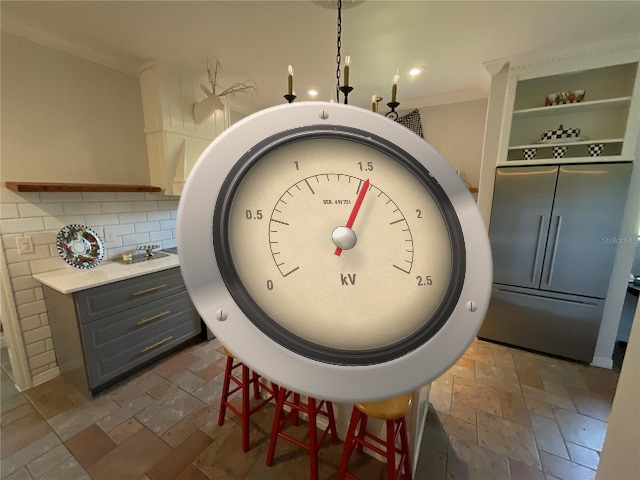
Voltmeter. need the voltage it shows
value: 1.55 kV
